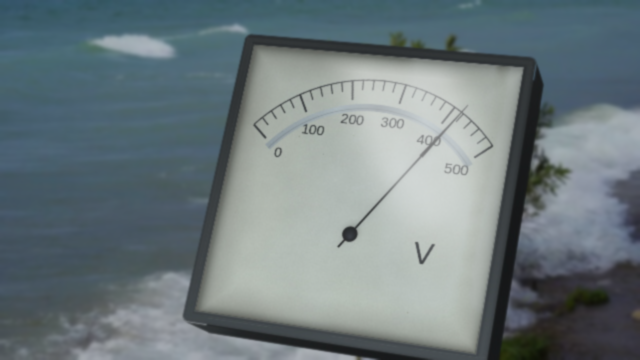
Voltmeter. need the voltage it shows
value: 420 V
